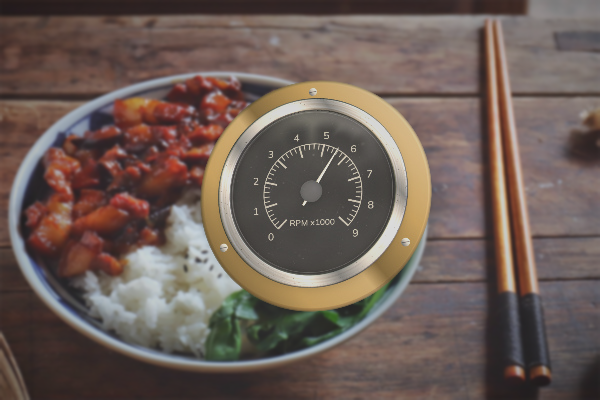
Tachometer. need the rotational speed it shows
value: 5600 rpm
